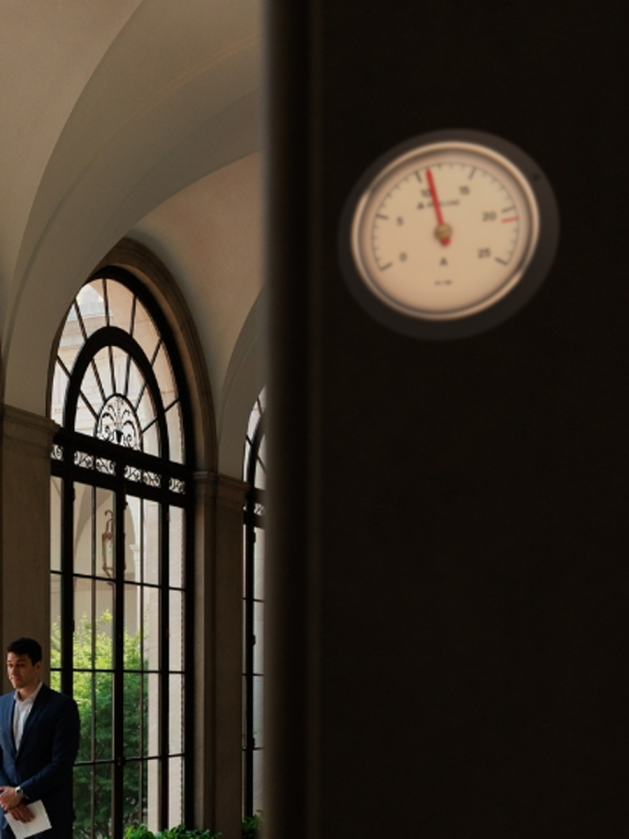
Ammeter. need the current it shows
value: 11 A
